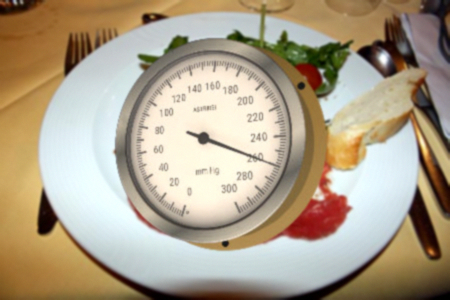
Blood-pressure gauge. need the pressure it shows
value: 260 mmHg
